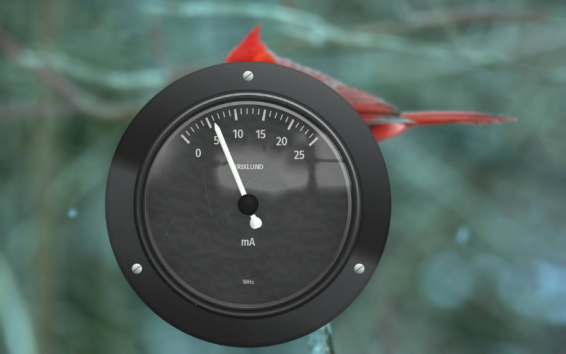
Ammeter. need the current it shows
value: 6 mA
